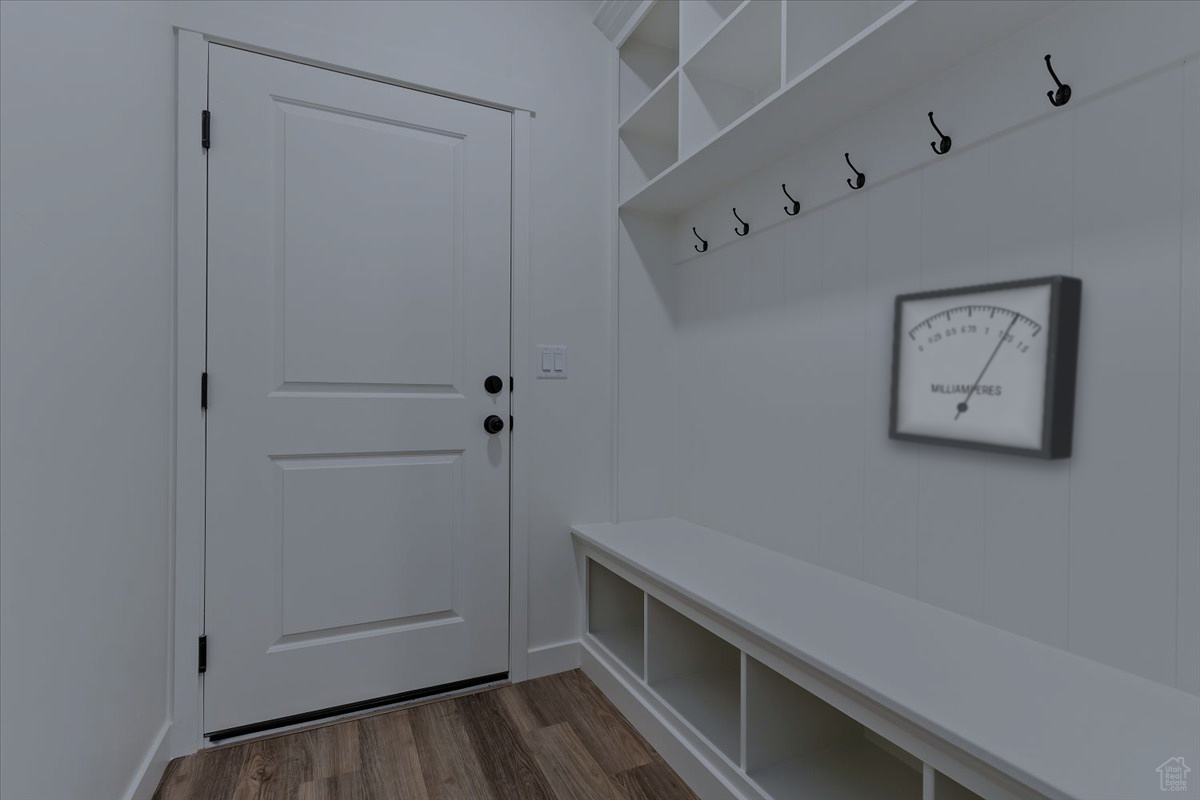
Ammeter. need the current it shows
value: 1.25 mA
